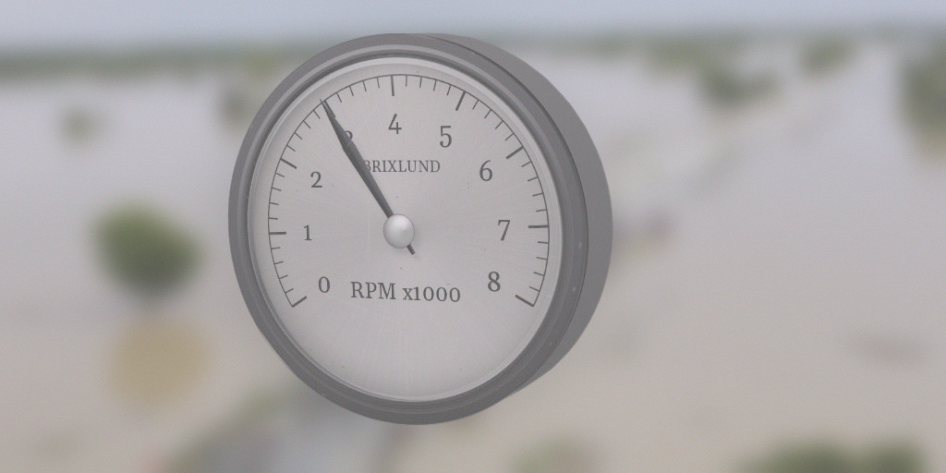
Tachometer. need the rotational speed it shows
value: 3000 rpm
